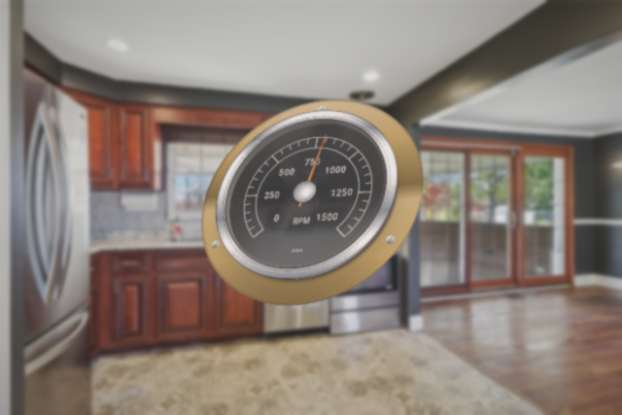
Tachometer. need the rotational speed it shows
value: 800 rpm
